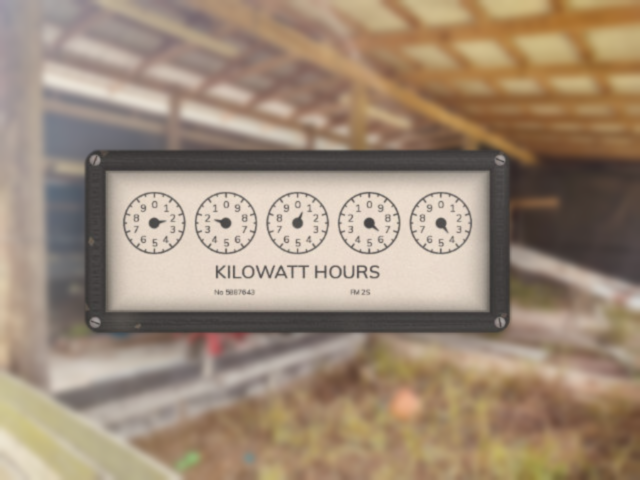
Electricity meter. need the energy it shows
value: 22064 kWh
